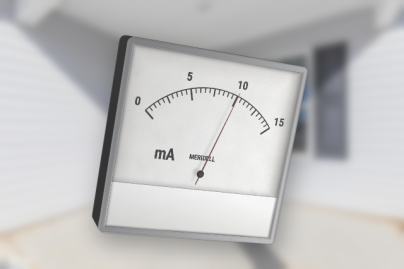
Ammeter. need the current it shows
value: 10 mA
